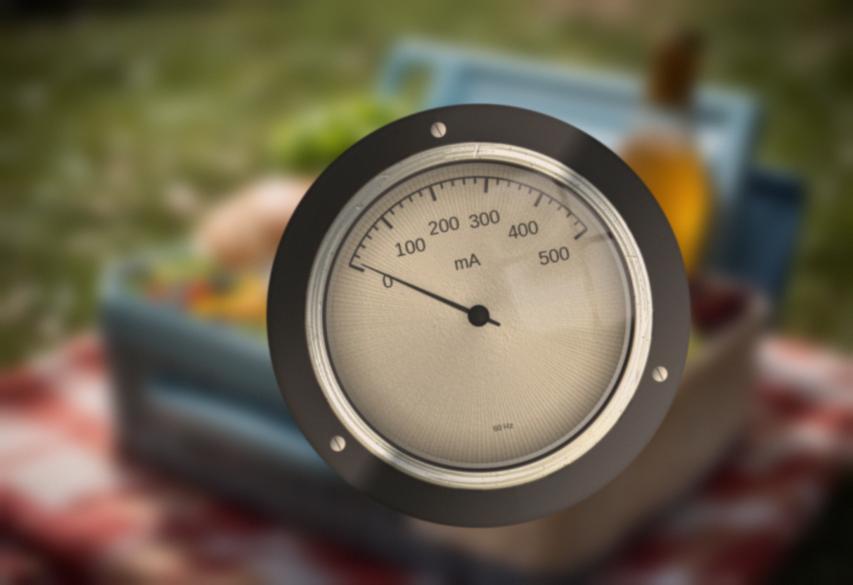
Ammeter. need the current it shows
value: 10 mA
